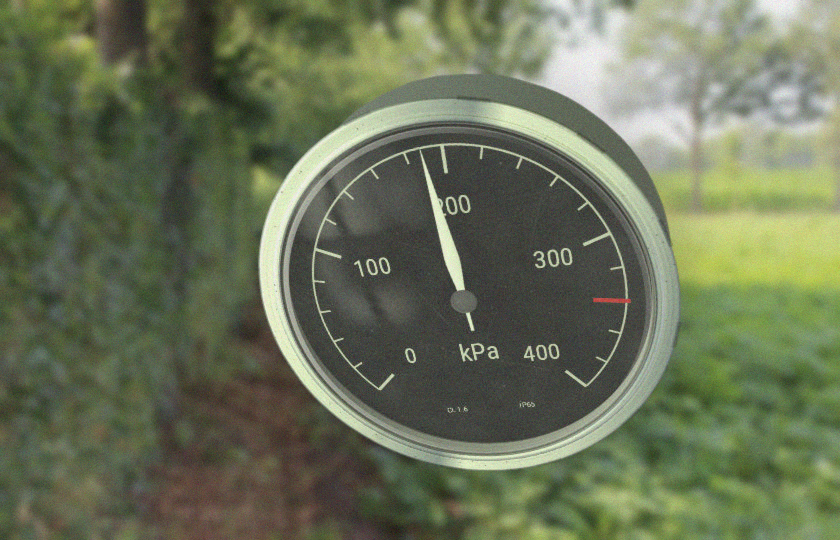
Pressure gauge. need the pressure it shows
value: 190 kPa
